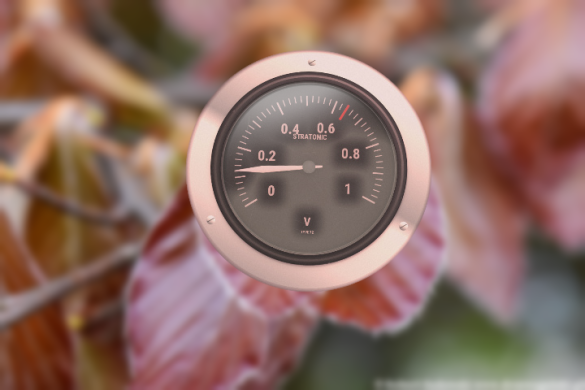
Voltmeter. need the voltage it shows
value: 0.12 V
